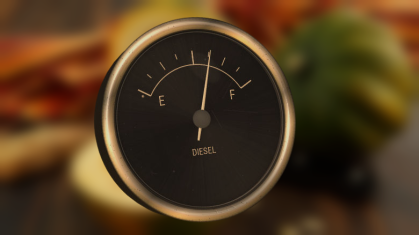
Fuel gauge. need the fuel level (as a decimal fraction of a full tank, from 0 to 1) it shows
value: 0.625
